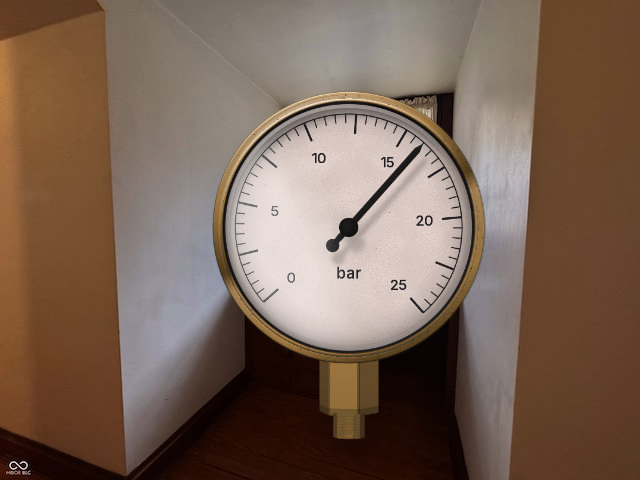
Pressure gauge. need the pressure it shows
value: 16 bar
